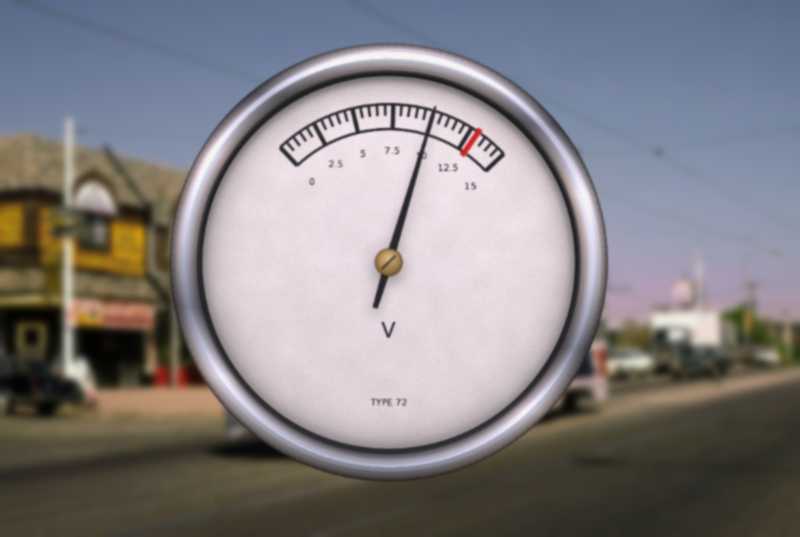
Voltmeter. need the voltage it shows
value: 10 V
